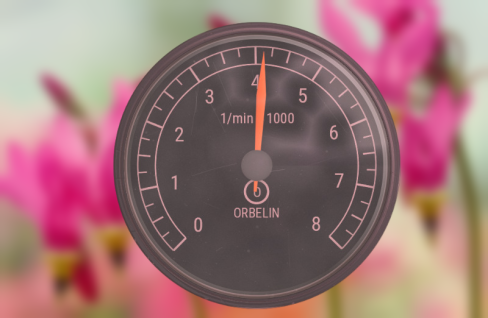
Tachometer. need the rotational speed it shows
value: 4125 rpm
